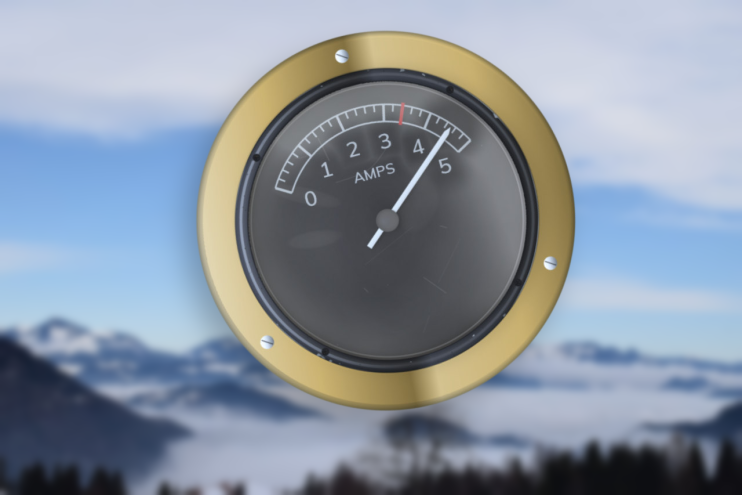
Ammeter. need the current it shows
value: 4.5 A
